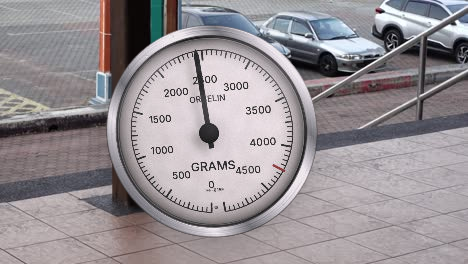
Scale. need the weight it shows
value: 2450 g
